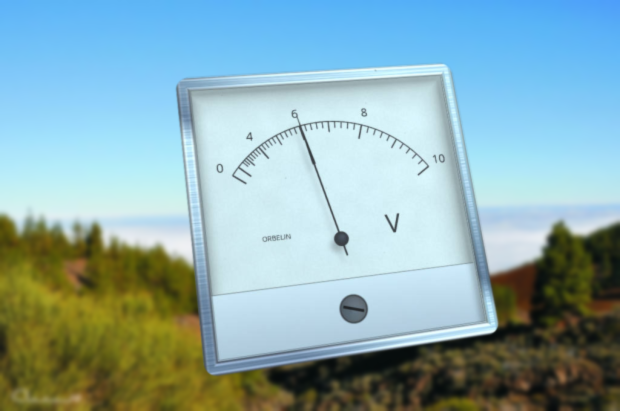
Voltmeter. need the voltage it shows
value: 6 V
